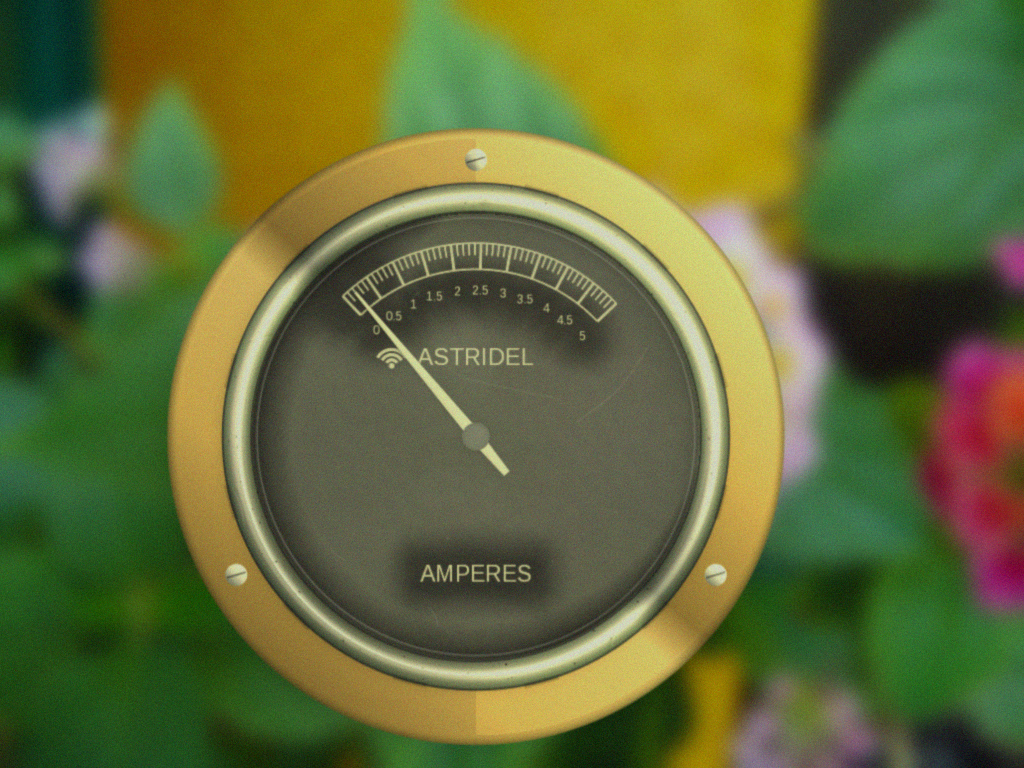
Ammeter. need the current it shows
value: 0.2 A
